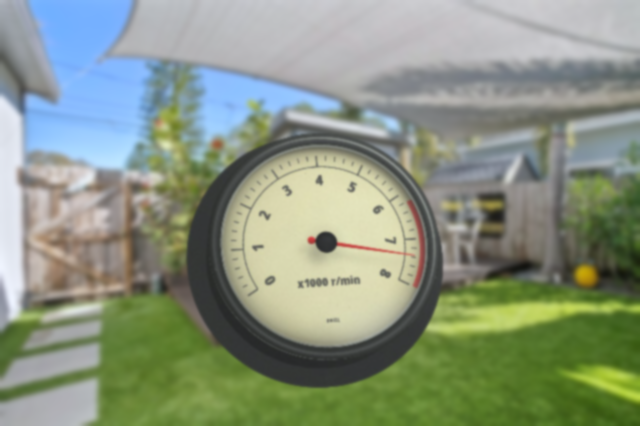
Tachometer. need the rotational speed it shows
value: 7400 rpm
